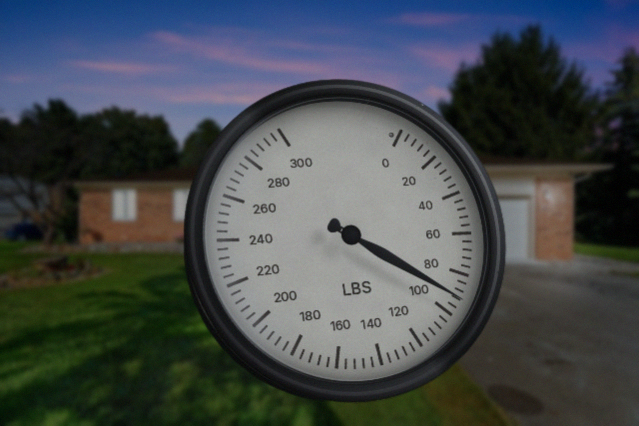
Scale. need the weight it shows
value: 92 lb
